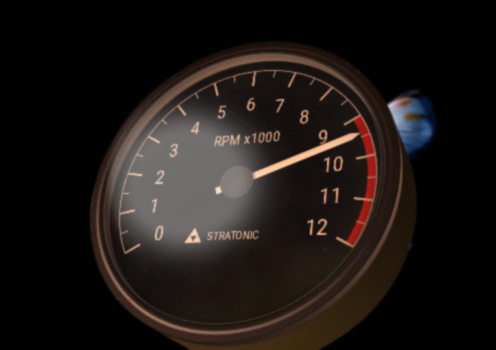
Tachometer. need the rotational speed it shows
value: 9500 rpm
